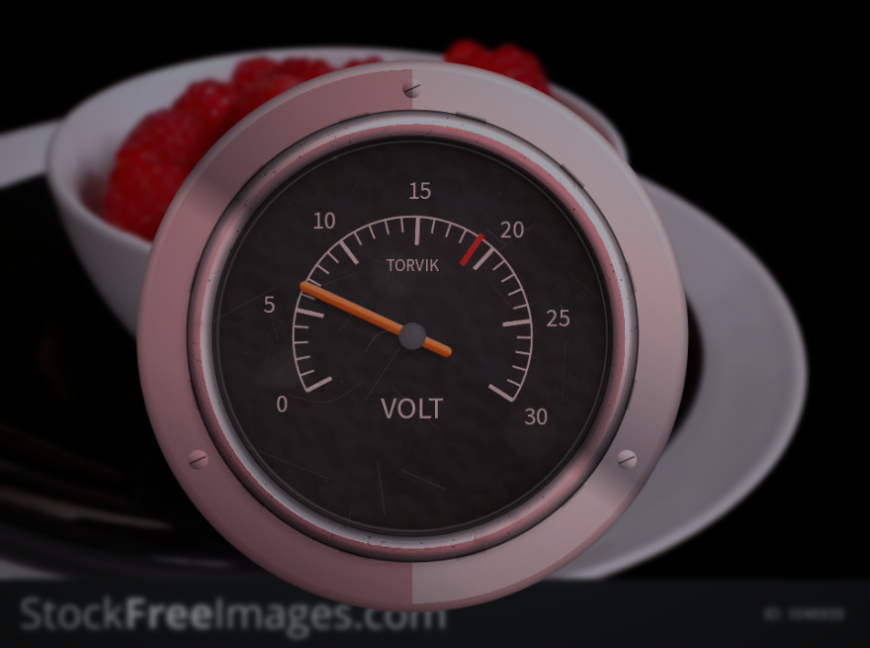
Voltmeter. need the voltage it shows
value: 6.5 V
